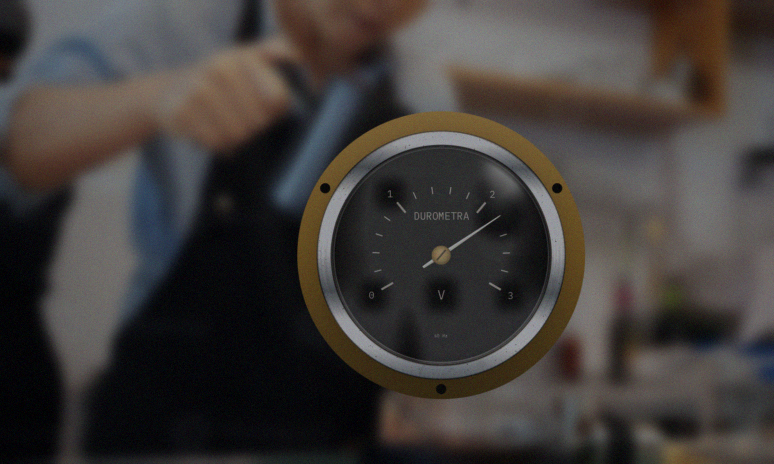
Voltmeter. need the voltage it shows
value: 2.2 V
